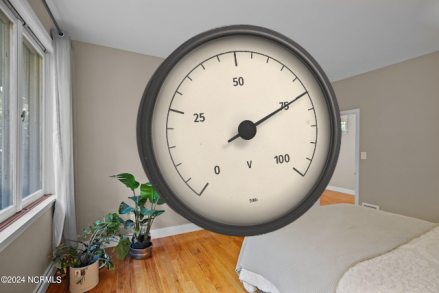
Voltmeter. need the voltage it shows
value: 75 V
